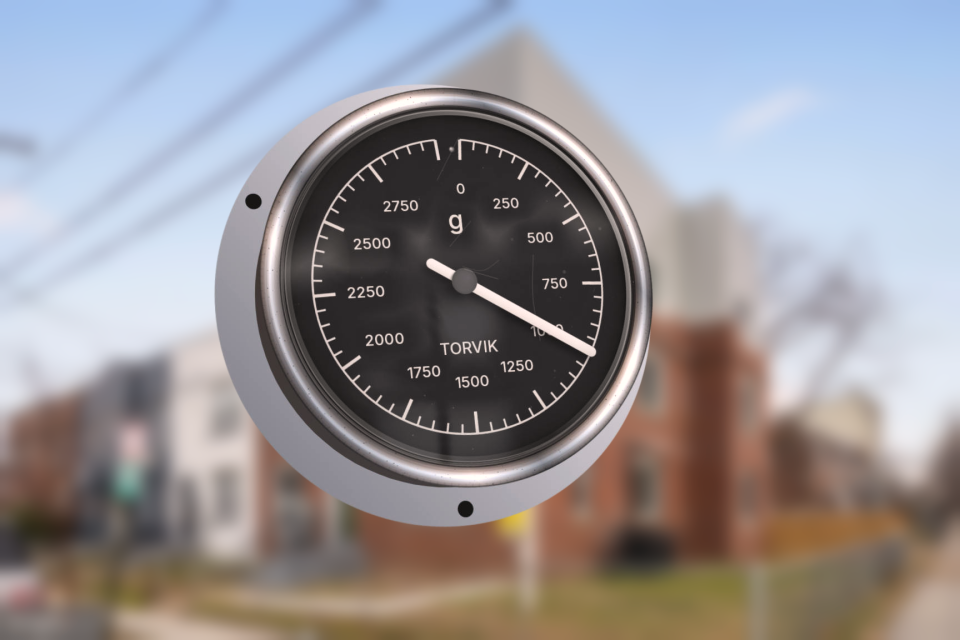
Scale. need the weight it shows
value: 1000 g
